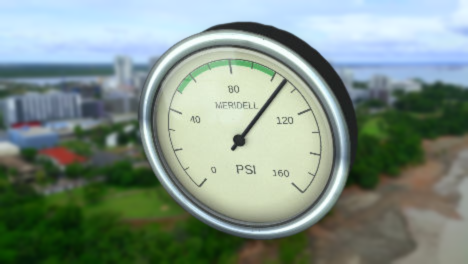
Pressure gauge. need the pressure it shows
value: 105 psi
